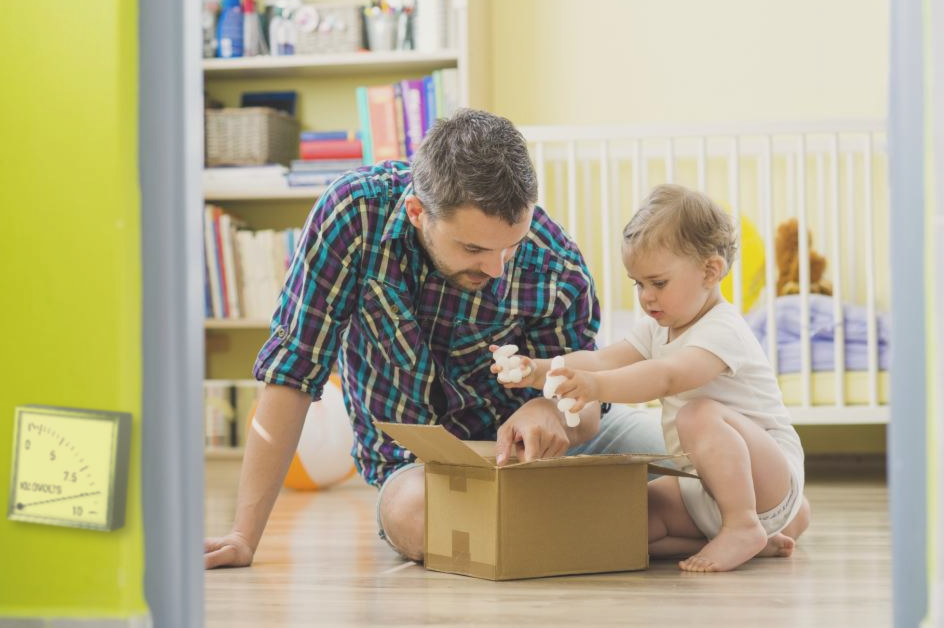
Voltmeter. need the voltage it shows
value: 9 kV
